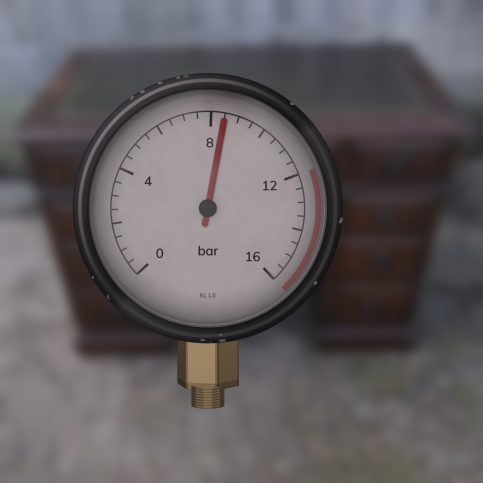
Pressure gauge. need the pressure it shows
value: 8.5 bar
